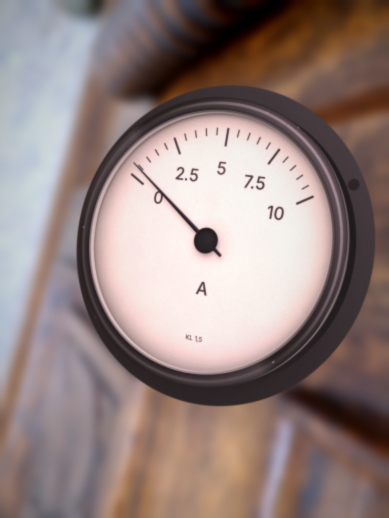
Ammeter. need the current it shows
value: 0.5 A
